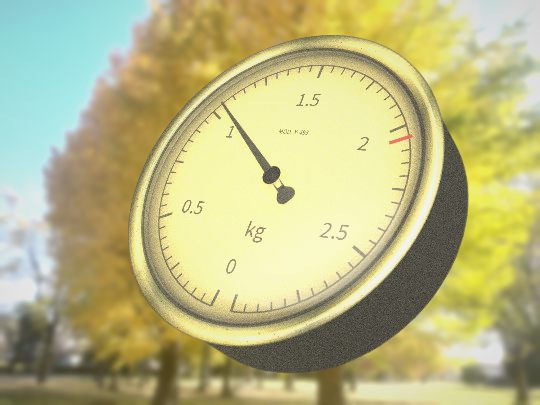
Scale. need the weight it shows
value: 1.05 kg
